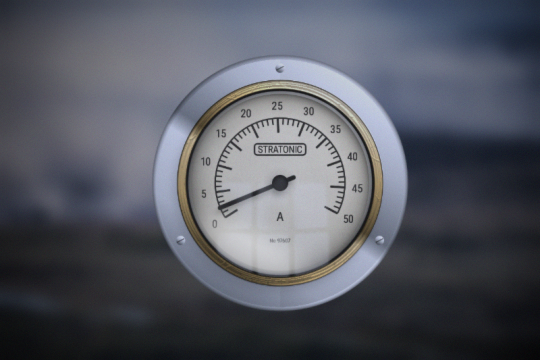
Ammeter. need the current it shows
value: 2 A
